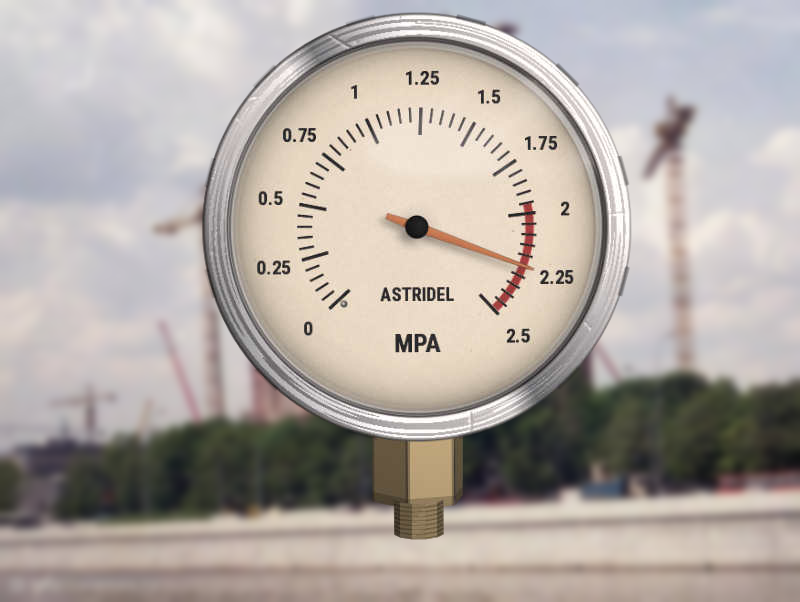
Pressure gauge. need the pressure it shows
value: 2.25 MPa
